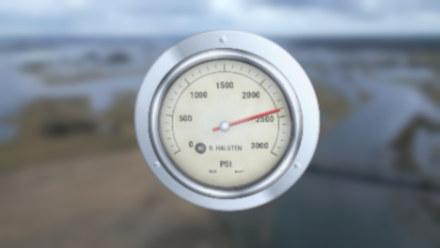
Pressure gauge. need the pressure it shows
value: 2400 psi
